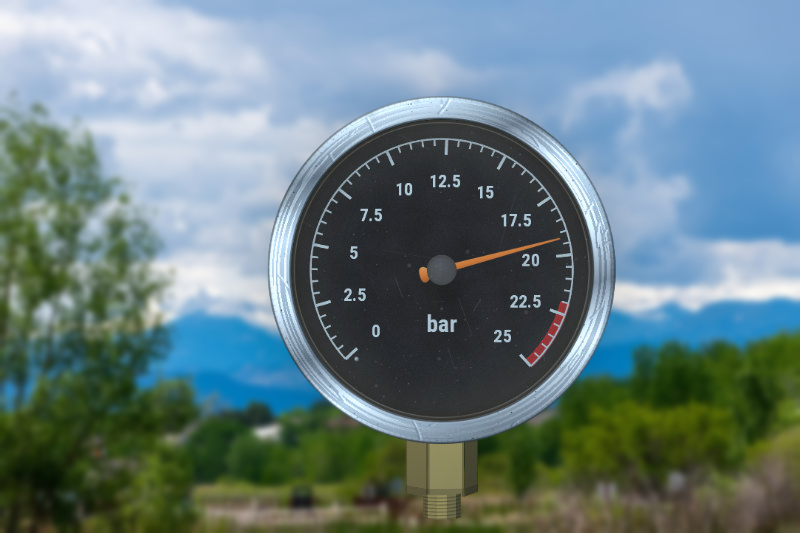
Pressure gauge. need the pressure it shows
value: 19.25 bar
